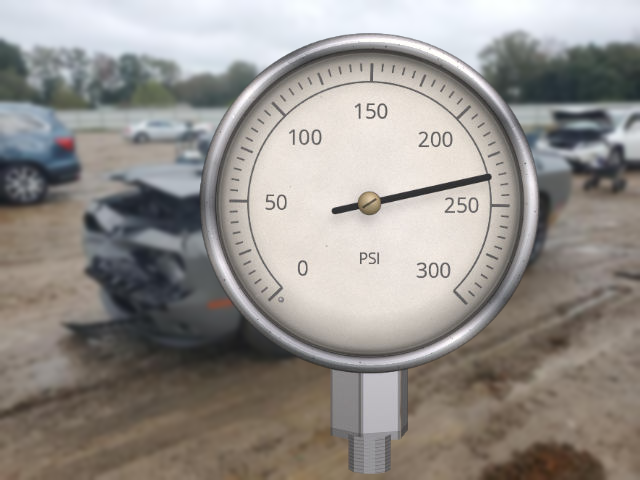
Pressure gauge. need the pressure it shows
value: 235 psi
